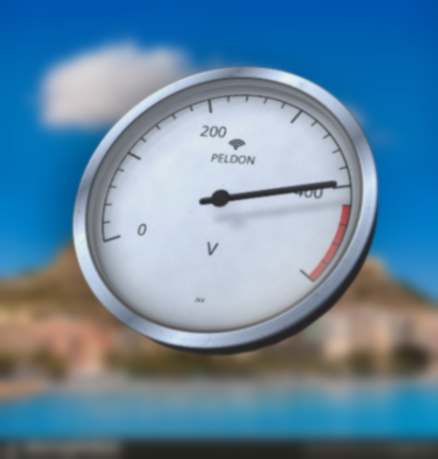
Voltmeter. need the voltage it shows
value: 400 V
